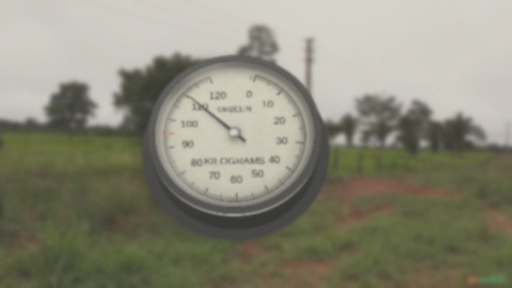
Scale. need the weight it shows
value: 110 kg
